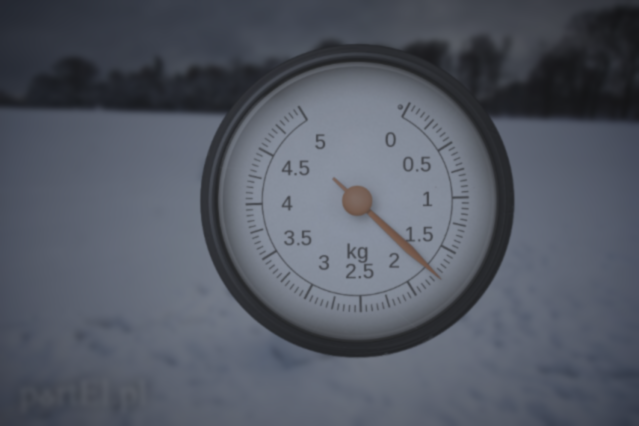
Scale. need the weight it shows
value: 1.75 kg
